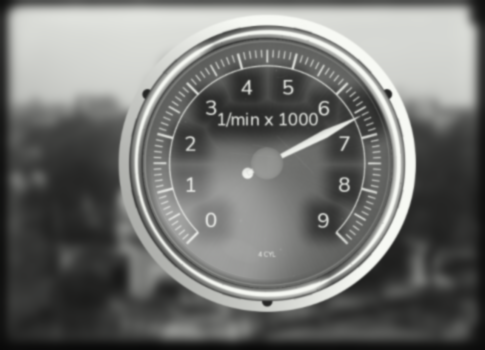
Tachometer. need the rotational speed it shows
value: 6600 rpm
